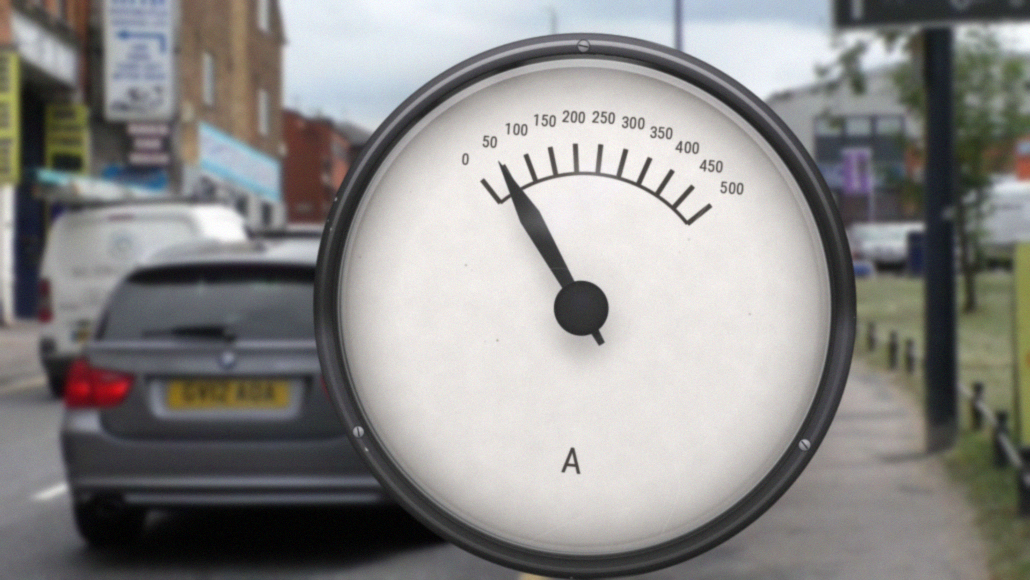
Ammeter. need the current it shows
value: 50 A
